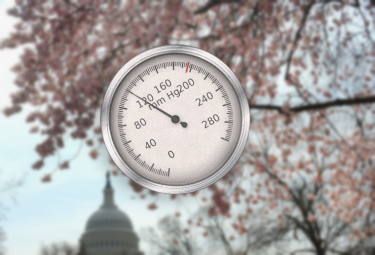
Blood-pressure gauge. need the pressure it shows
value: 120 mmHg
